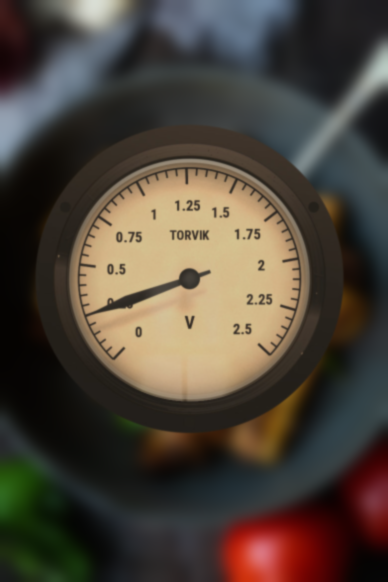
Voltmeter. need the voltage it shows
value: 0.25 V
